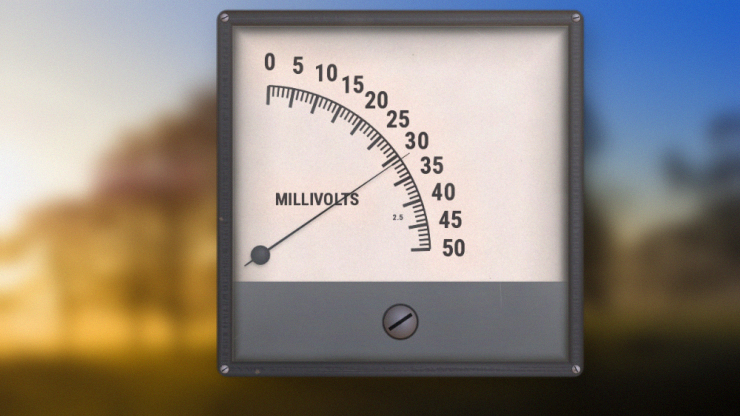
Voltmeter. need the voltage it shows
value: 31 mV
